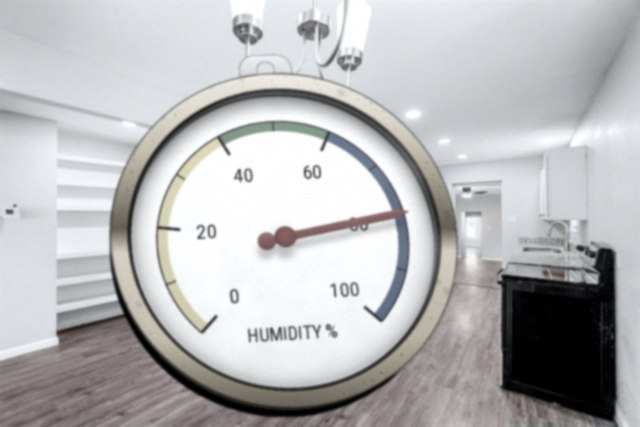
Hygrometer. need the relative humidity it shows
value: 80 %
